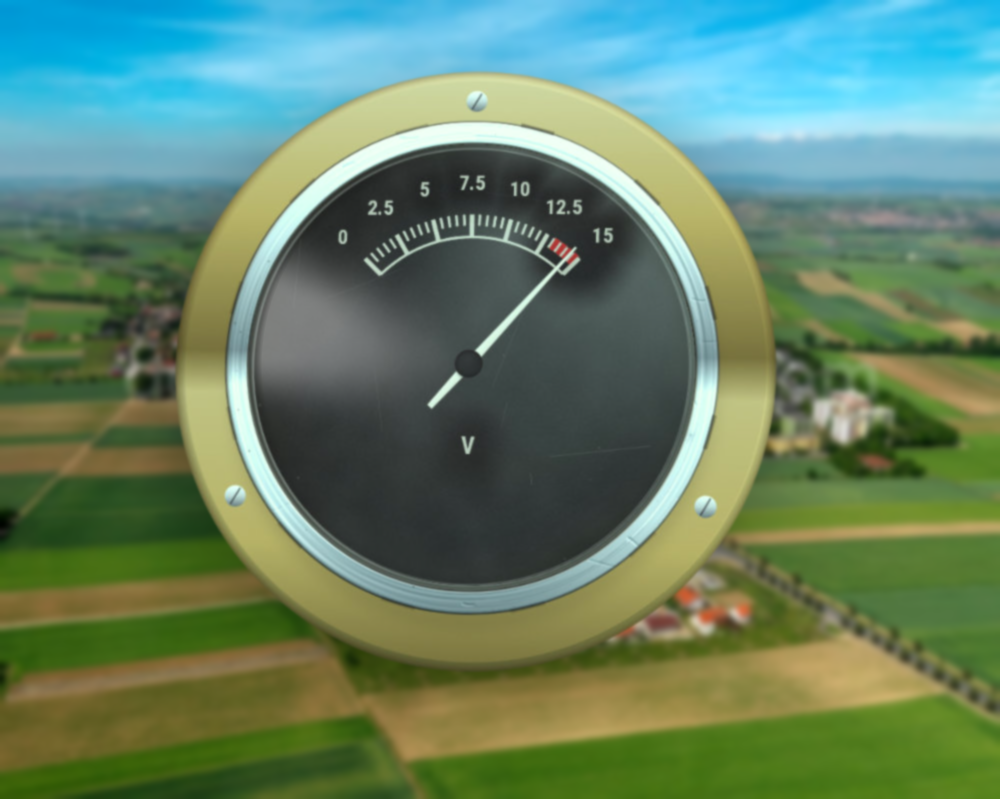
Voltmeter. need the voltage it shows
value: 14.5 V
